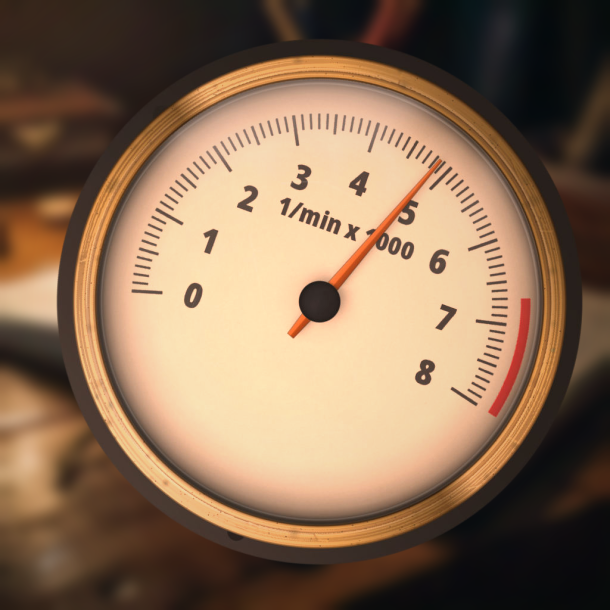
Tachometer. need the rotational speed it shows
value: 4850 rpm
